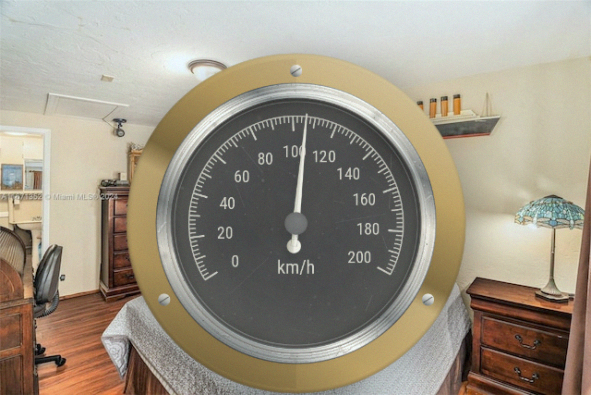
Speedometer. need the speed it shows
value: 106 km/h
